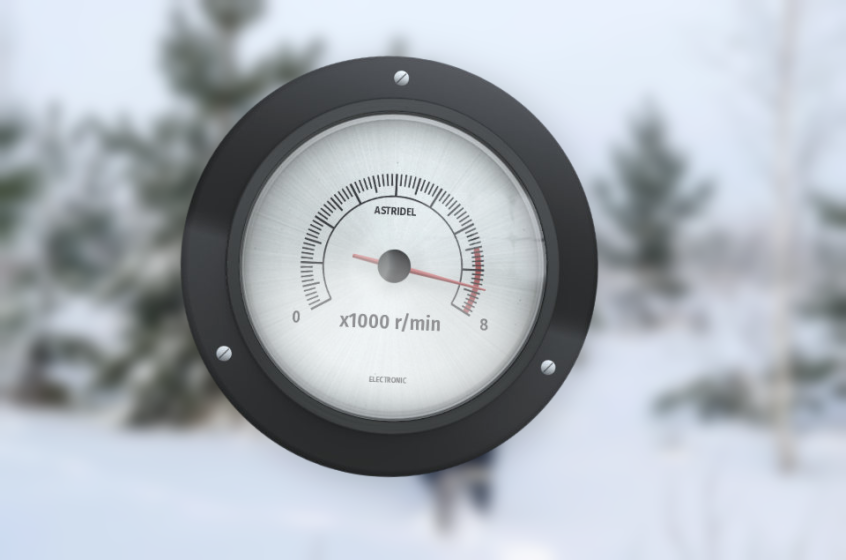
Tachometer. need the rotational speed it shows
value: 7400 rpm
